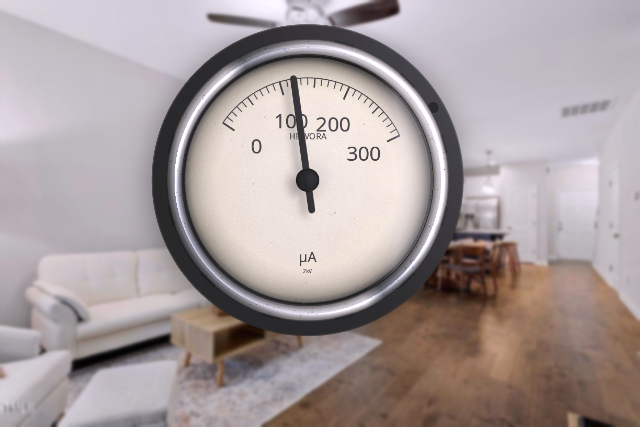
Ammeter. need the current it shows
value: 120 µA
